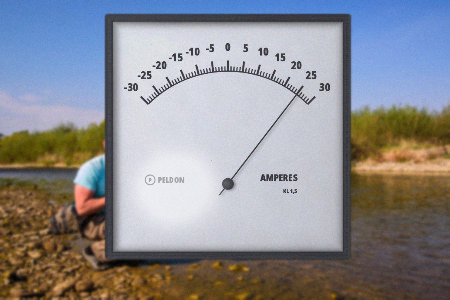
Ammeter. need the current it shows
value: 25 A
